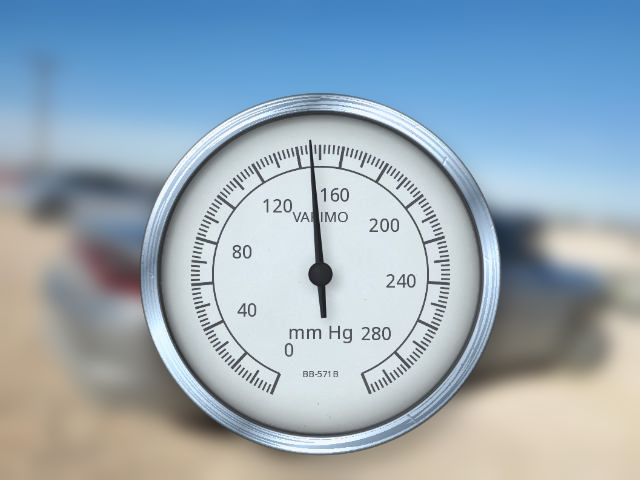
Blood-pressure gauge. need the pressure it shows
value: 146 mmHg
